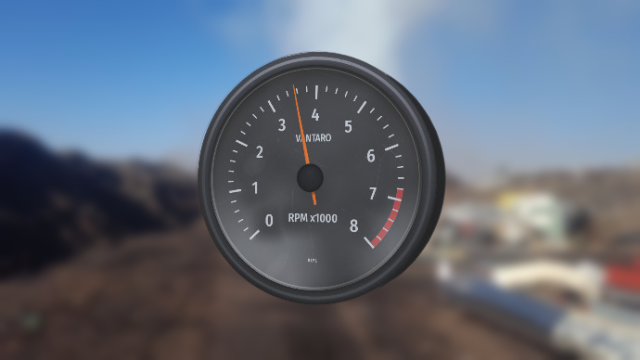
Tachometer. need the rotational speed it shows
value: 3600 rpm
